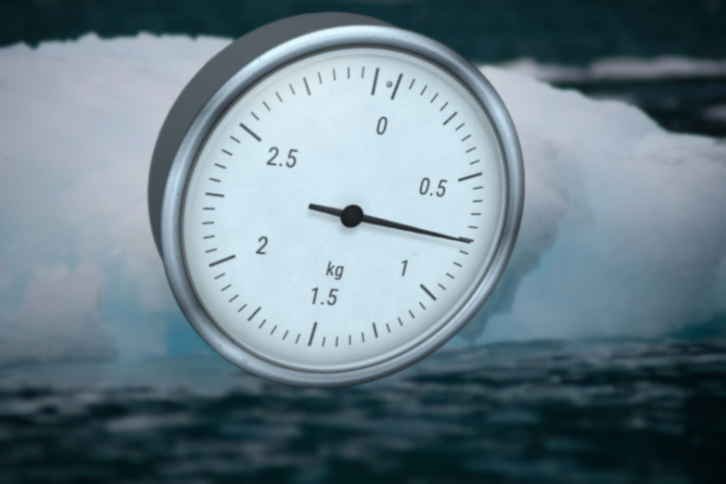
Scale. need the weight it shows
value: 0.75 kg
